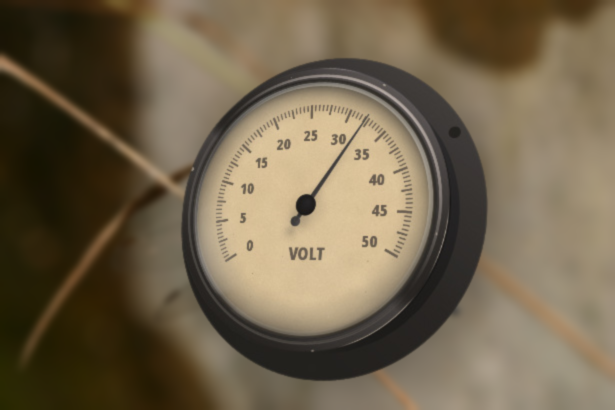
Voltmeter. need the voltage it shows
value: 32.5 V
